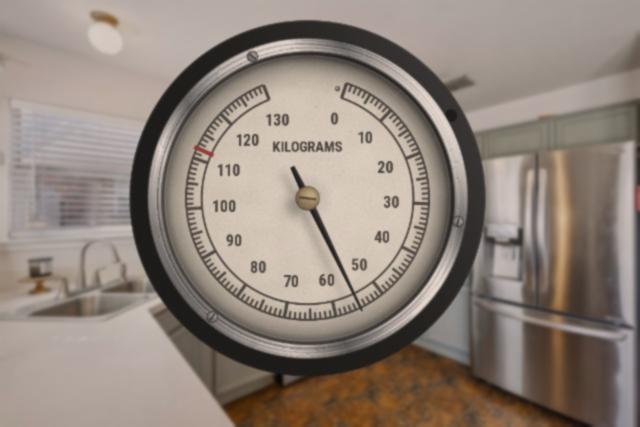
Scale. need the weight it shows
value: 55 kg
